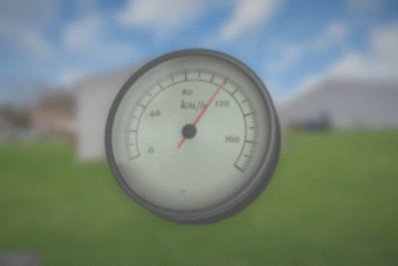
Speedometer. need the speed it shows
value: 110 km/h
